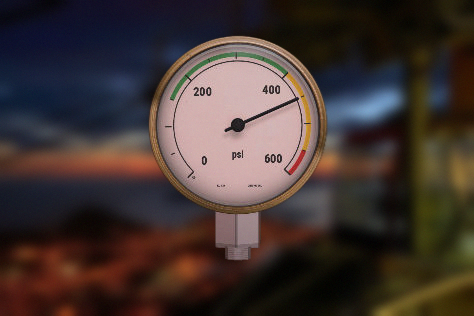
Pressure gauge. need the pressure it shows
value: 450 psi
